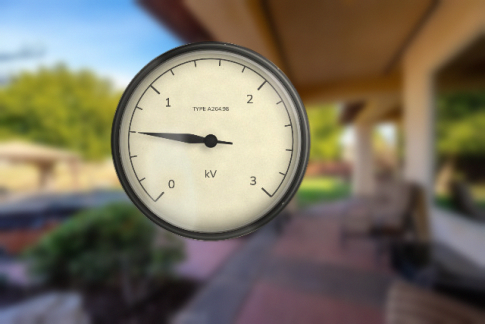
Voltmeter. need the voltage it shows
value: 0.6 kV
